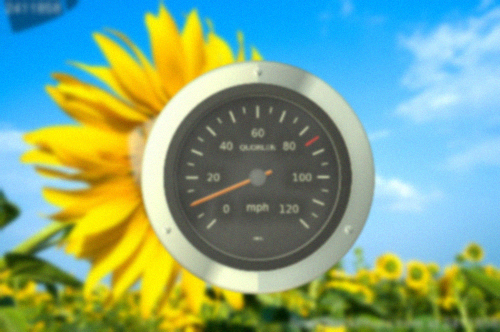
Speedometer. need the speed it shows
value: 10 mph
